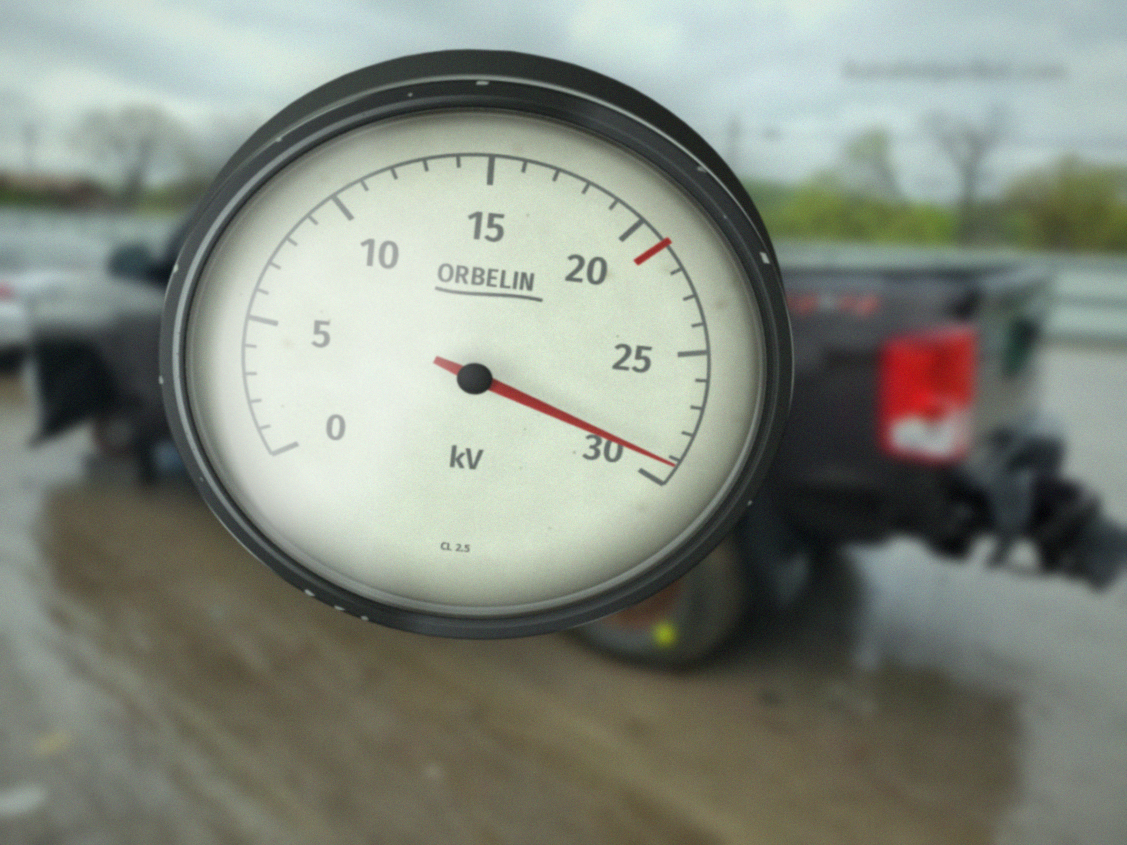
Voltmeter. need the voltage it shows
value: 29 kV
